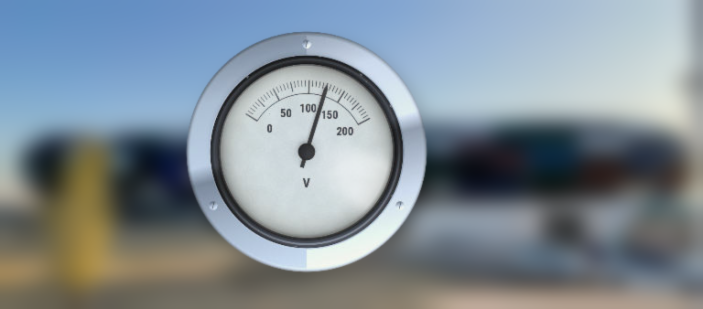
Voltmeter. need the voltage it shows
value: 125 V
